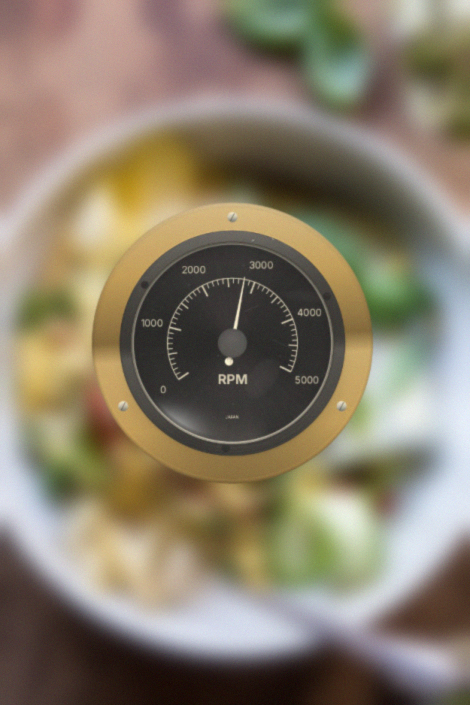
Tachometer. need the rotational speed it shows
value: 2800 rpm
